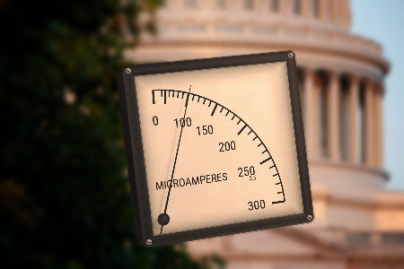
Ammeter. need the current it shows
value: 100 µA
